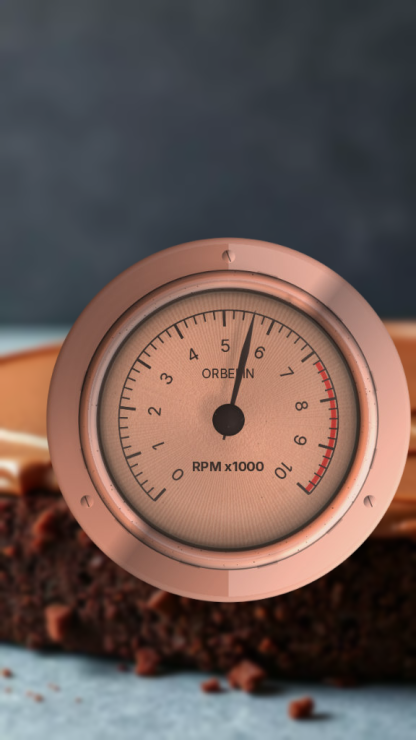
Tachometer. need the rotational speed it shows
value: 5600 rpm
